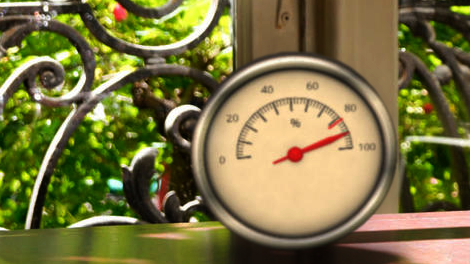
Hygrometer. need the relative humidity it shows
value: 90 %
